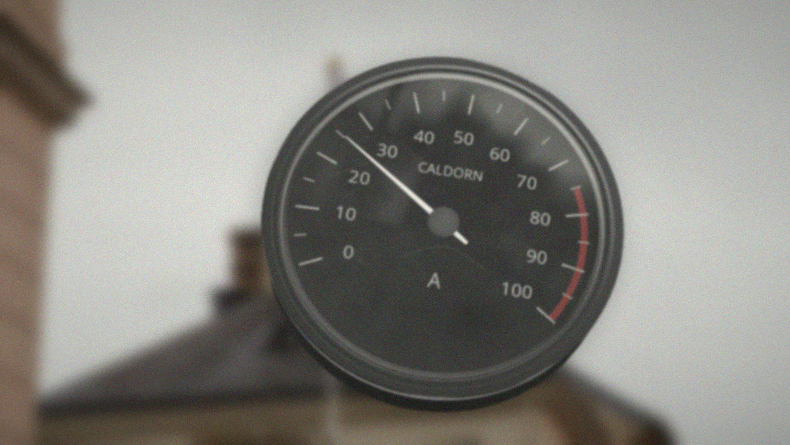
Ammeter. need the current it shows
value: 25 A
